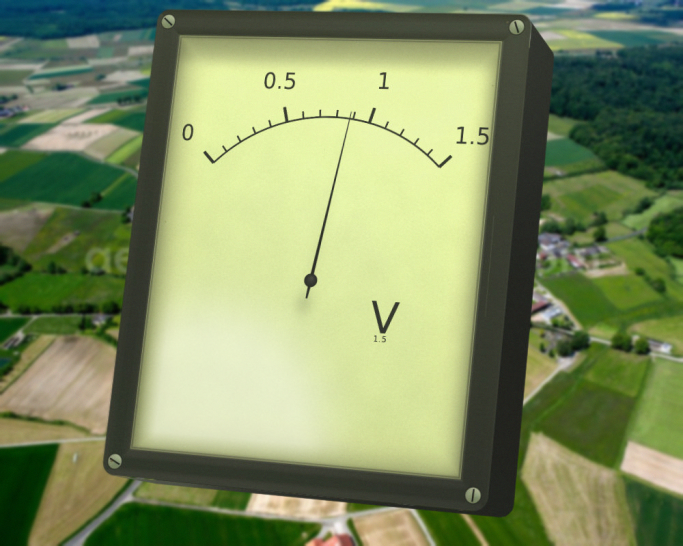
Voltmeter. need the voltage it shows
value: 0.9 V
